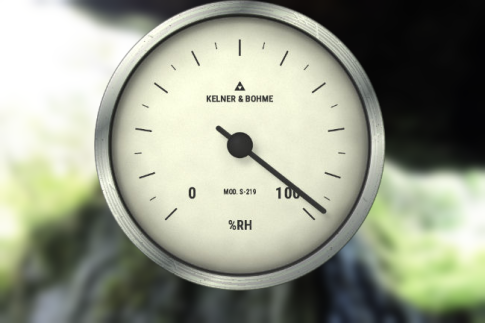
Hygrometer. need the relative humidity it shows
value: 97.5 %
